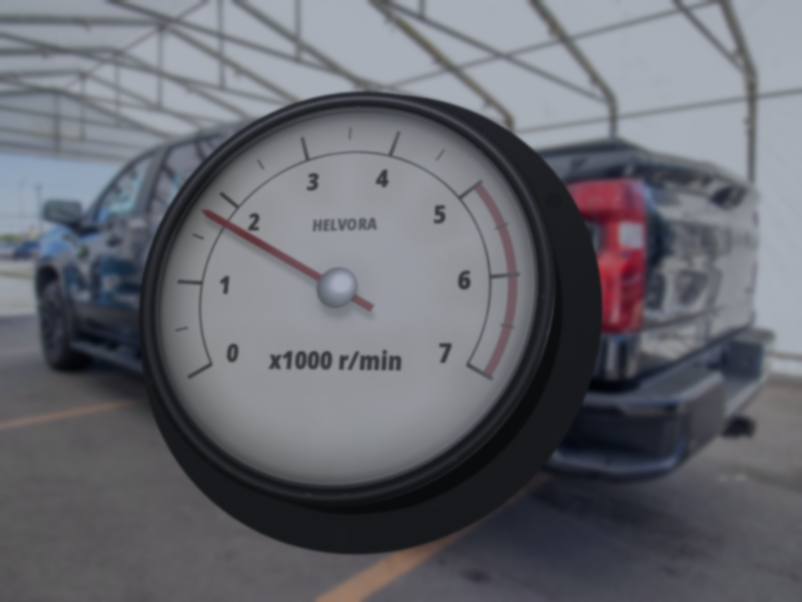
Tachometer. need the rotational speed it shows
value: 1750 rpm
